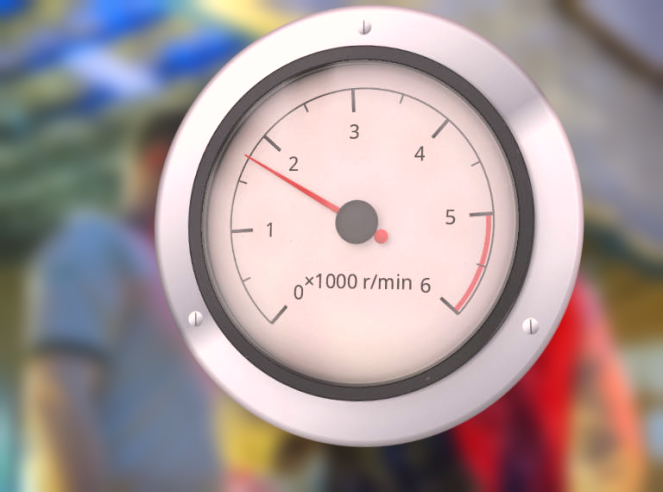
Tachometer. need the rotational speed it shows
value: 1750 rpm
